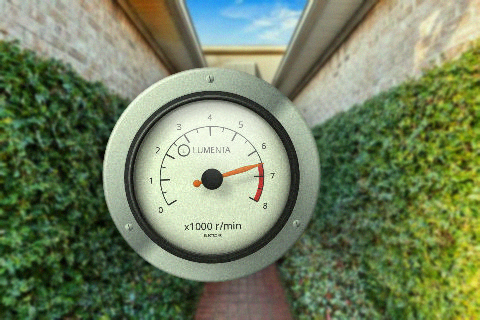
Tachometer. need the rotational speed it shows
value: 6500 rpm
